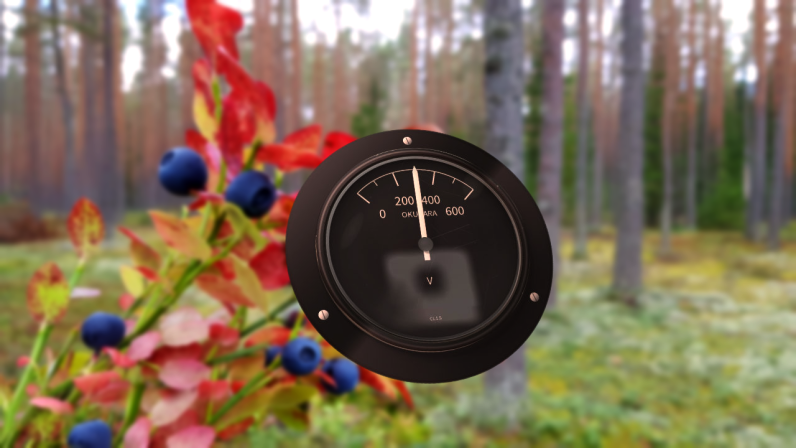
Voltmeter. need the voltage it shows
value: 300 V
